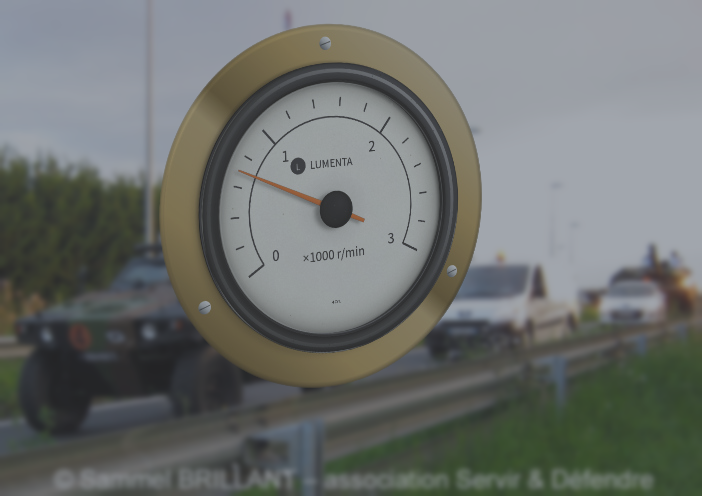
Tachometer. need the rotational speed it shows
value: 700 rpm
